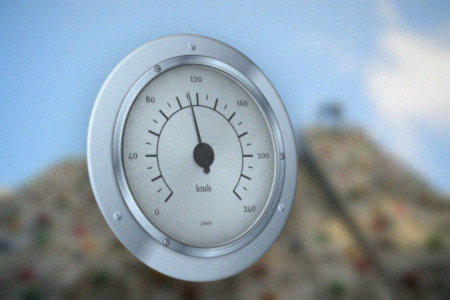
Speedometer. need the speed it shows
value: 110 km/h
